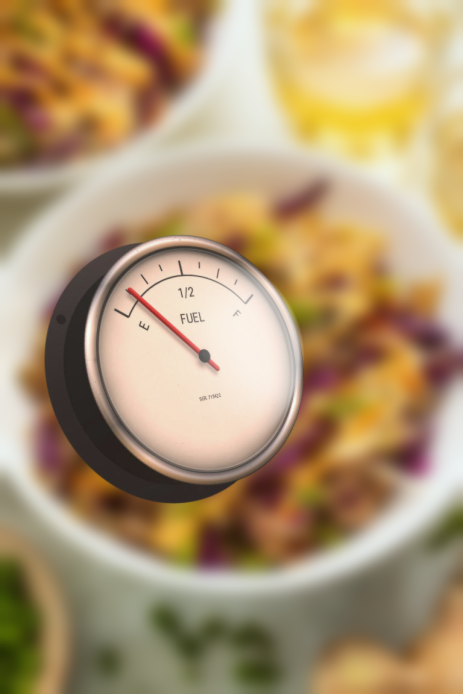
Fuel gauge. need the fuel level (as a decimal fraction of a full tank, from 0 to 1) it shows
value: 0.125
